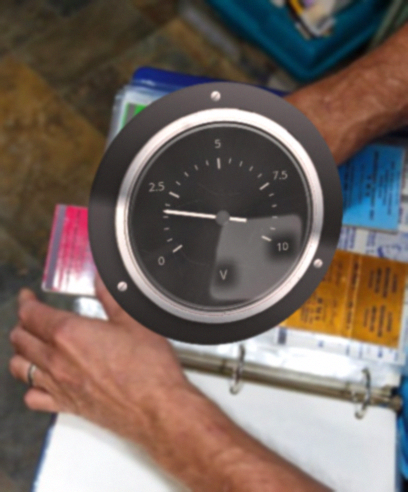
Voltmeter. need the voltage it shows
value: 1.75 V
